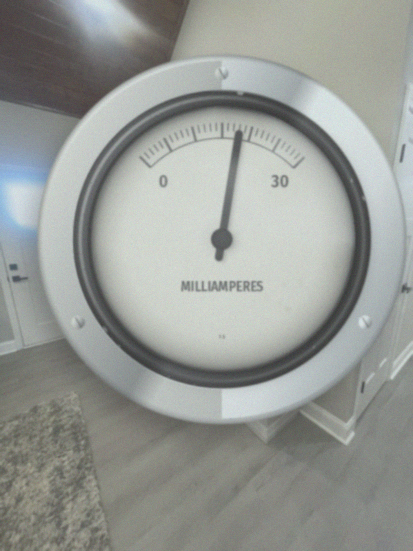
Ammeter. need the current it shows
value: 18 mA
